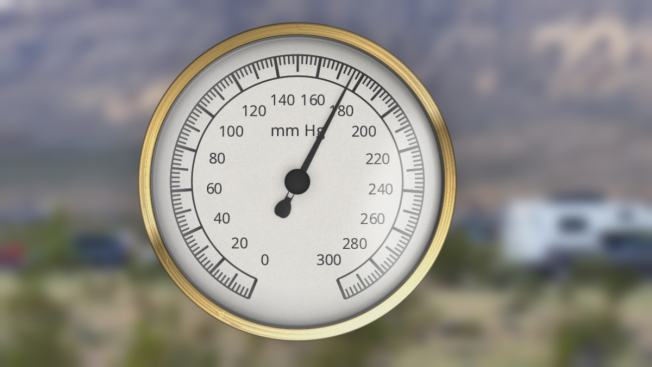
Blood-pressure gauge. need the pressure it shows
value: 176 mmHg
